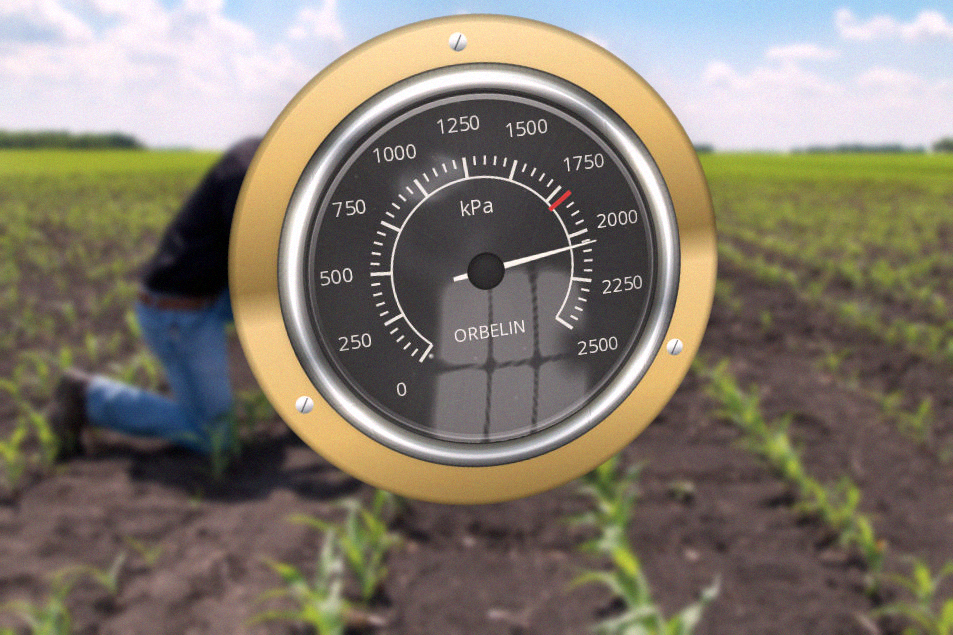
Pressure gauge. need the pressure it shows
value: 2050 kPa
